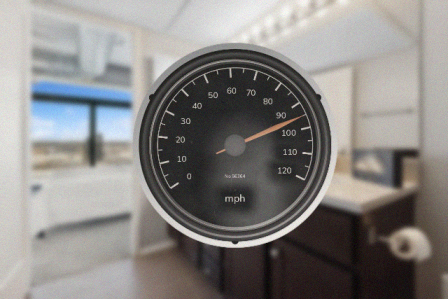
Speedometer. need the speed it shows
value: 95 mph
